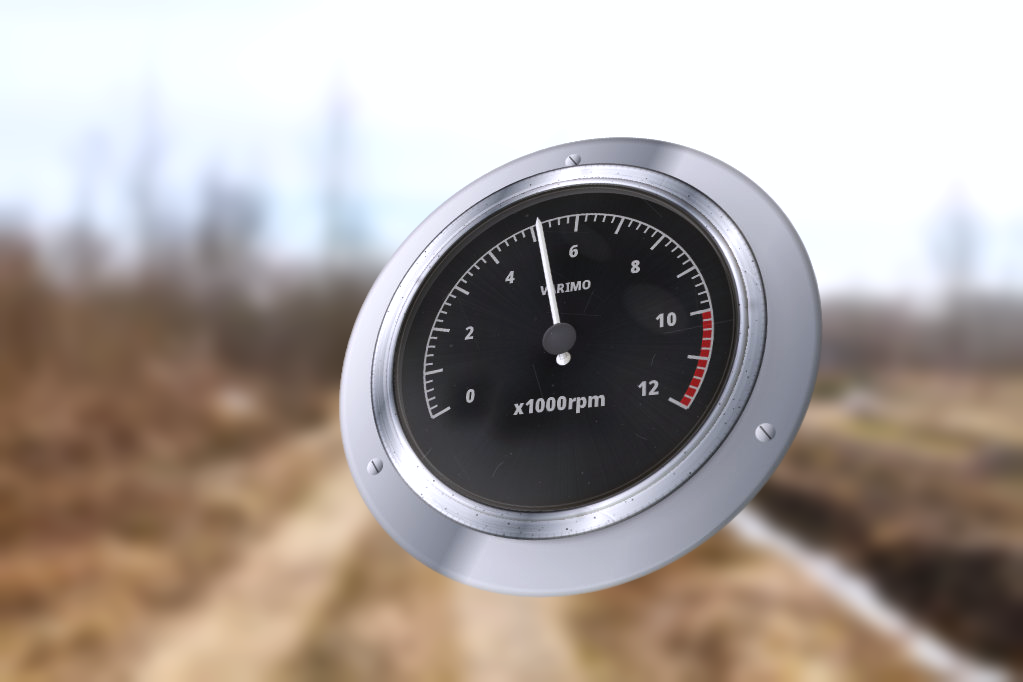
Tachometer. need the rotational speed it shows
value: 5200 rpm
